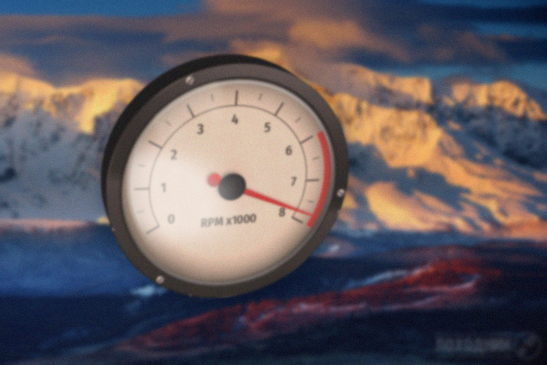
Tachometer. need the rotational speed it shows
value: 7750 rpm
